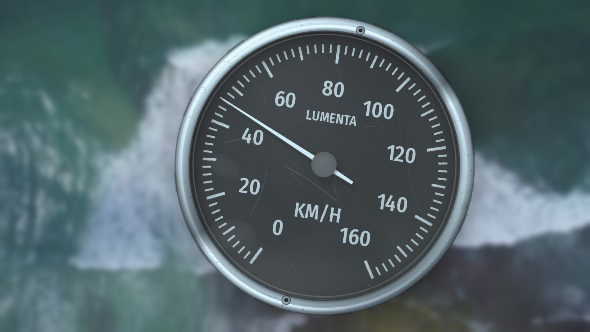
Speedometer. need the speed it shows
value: 46 km/h
